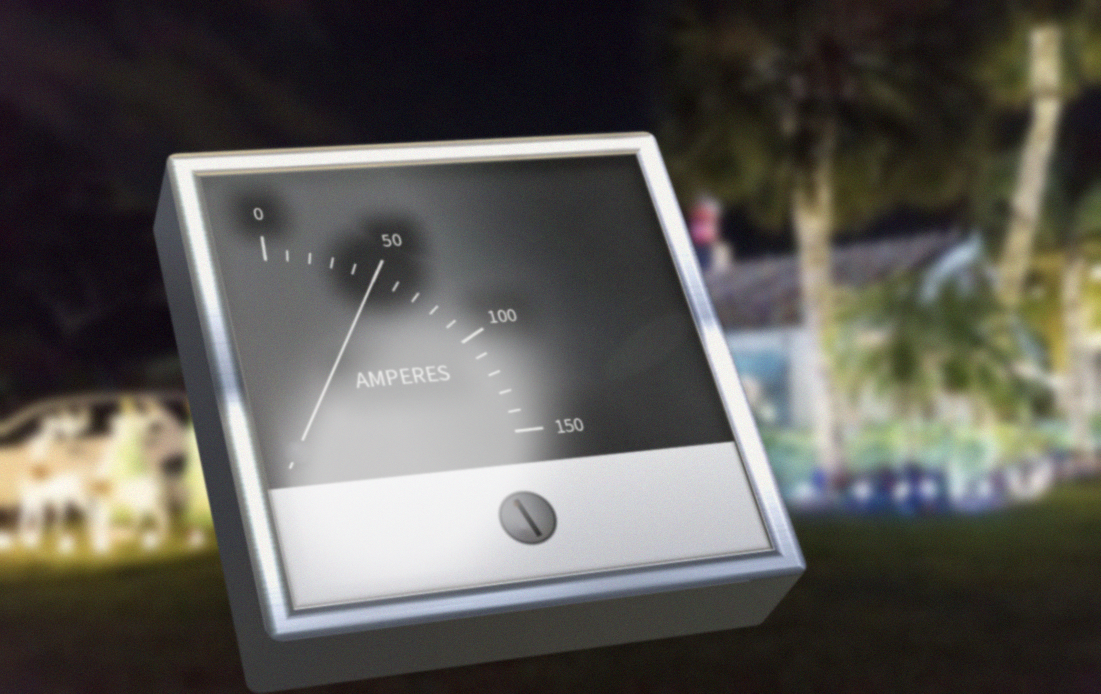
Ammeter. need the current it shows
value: 50 A
